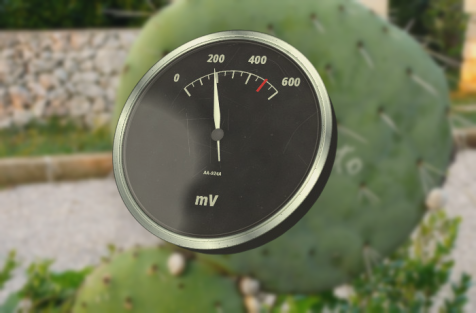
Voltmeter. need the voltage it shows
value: 200 mV
